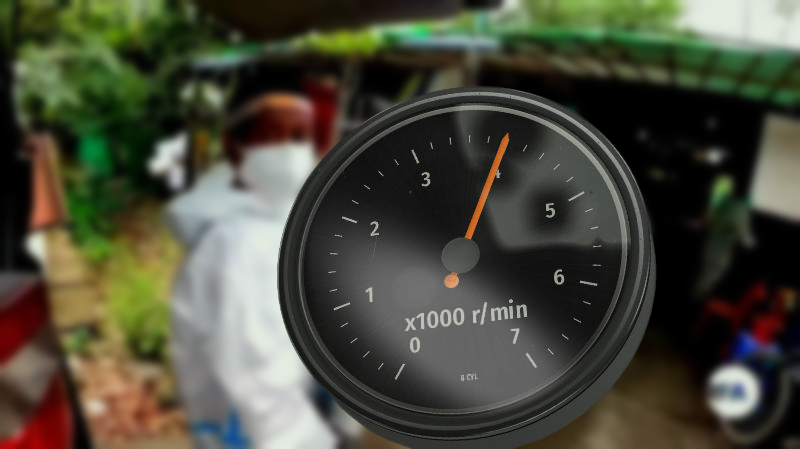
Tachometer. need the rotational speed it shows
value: 4000 rpm
